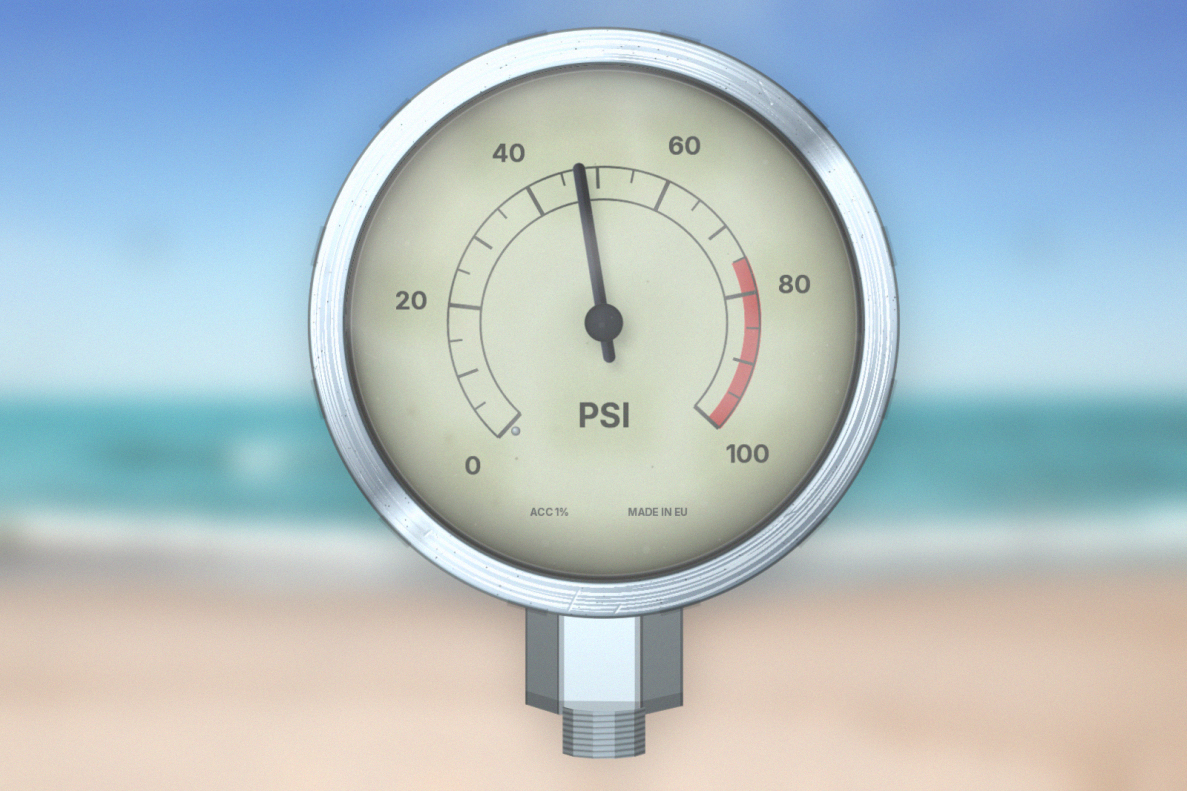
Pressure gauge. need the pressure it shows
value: 47.5 psi
